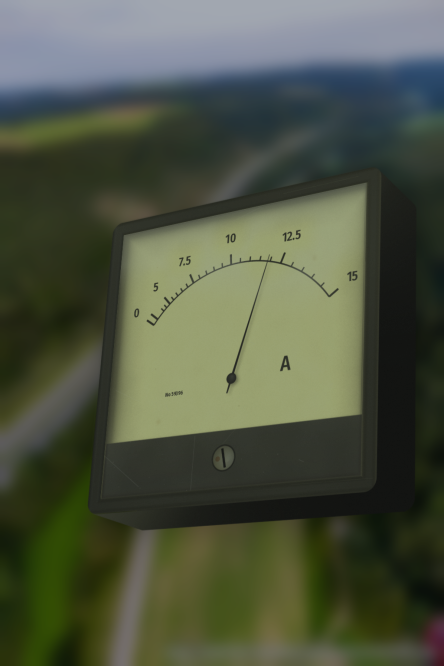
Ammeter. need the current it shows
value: 12 A
